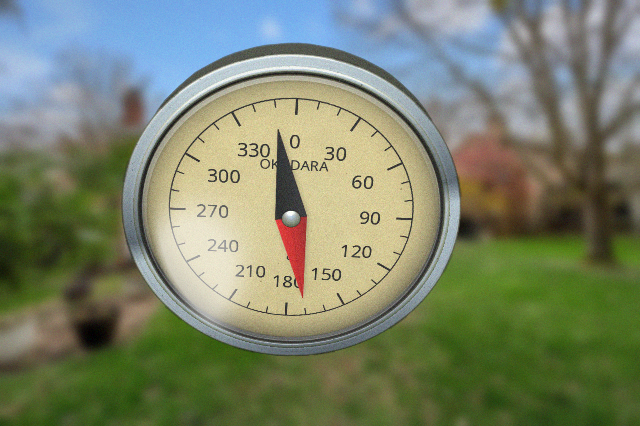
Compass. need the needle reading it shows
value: 170 °
